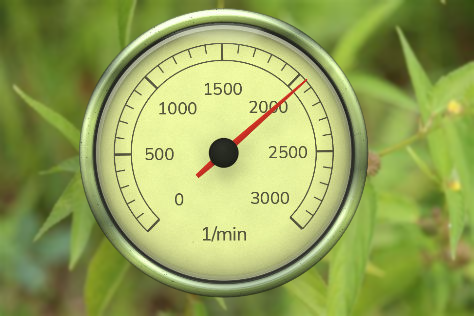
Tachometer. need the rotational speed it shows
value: 2050 rpm
